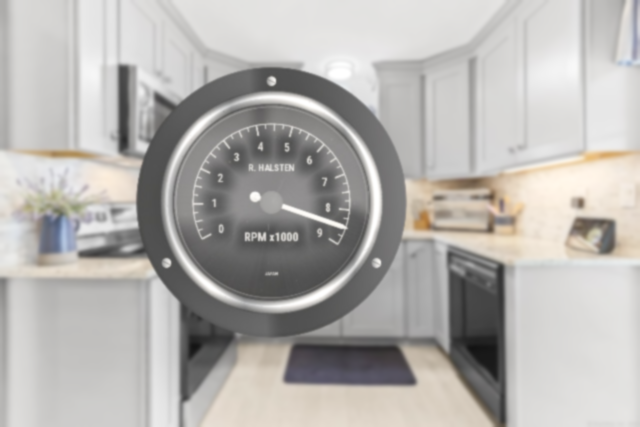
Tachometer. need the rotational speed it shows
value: 8500 rpm
